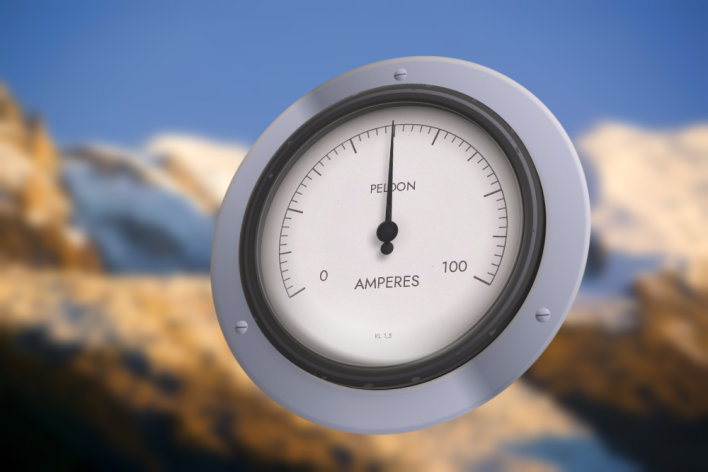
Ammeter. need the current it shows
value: 50 A
